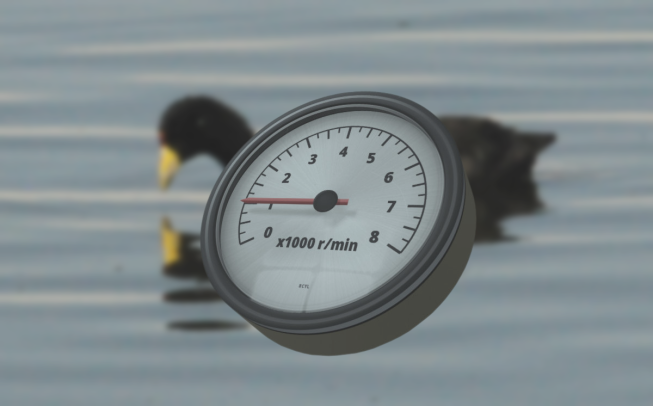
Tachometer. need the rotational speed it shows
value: 1000 rpm
